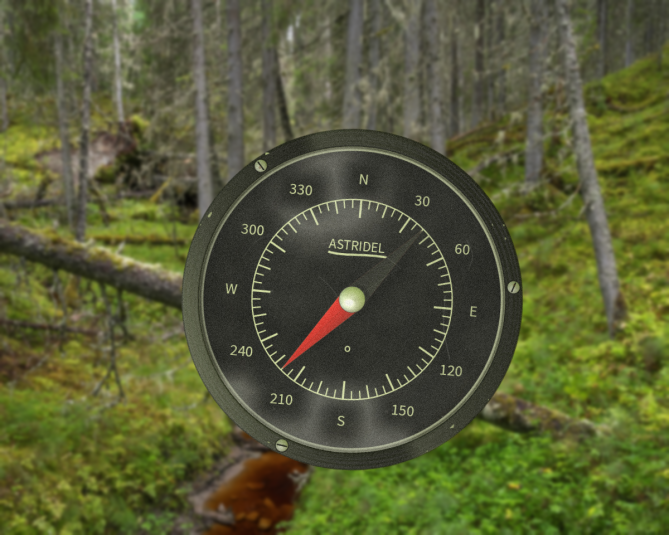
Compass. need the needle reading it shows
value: 220 °
